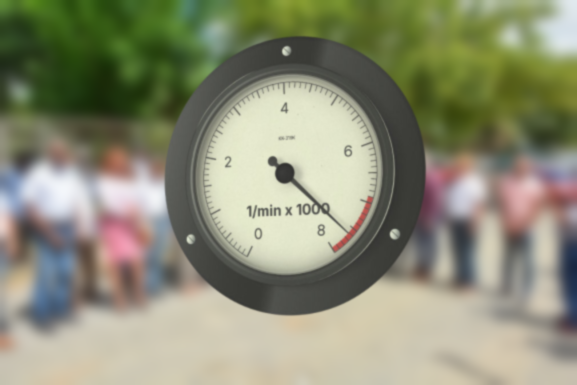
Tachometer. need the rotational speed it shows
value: 7600 rpm
